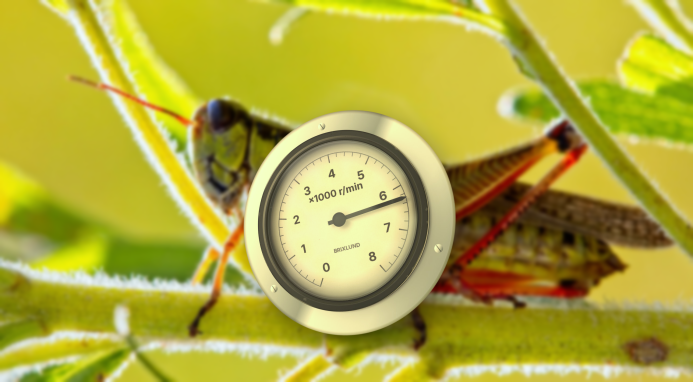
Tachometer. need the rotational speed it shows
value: 6300 rpm
